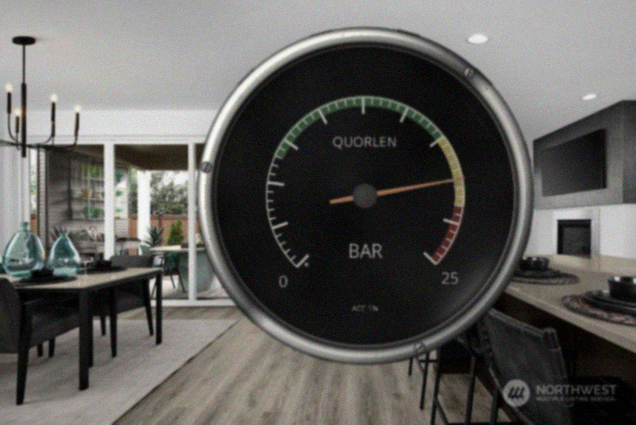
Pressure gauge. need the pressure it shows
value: 20 bar
